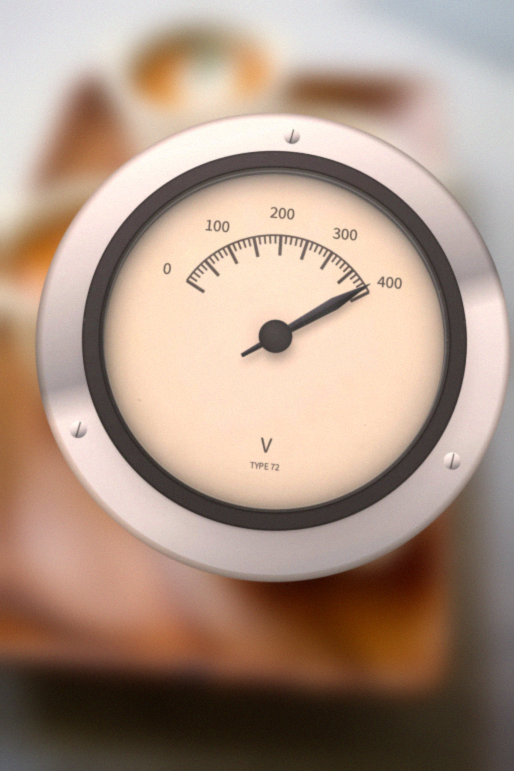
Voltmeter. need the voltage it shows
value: 390 V
